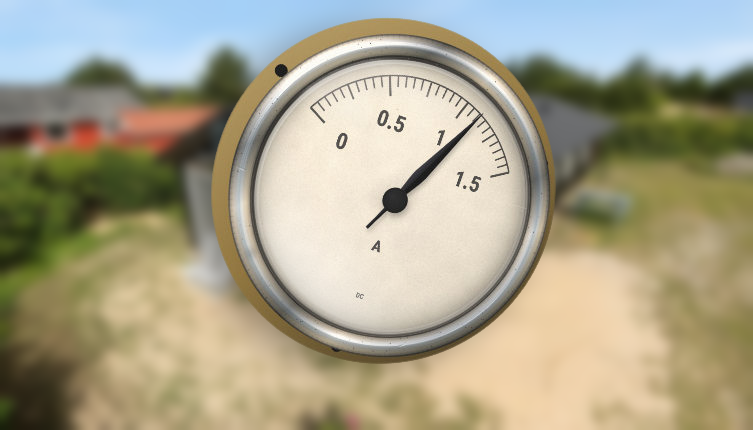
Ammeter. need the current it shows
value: 1.1 A
